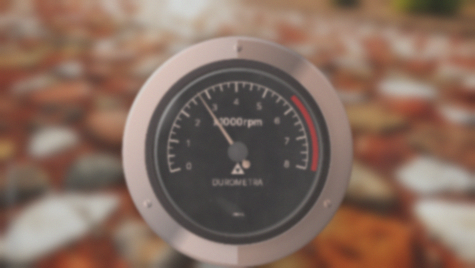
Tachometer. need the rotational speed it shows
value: 2750 rpm
